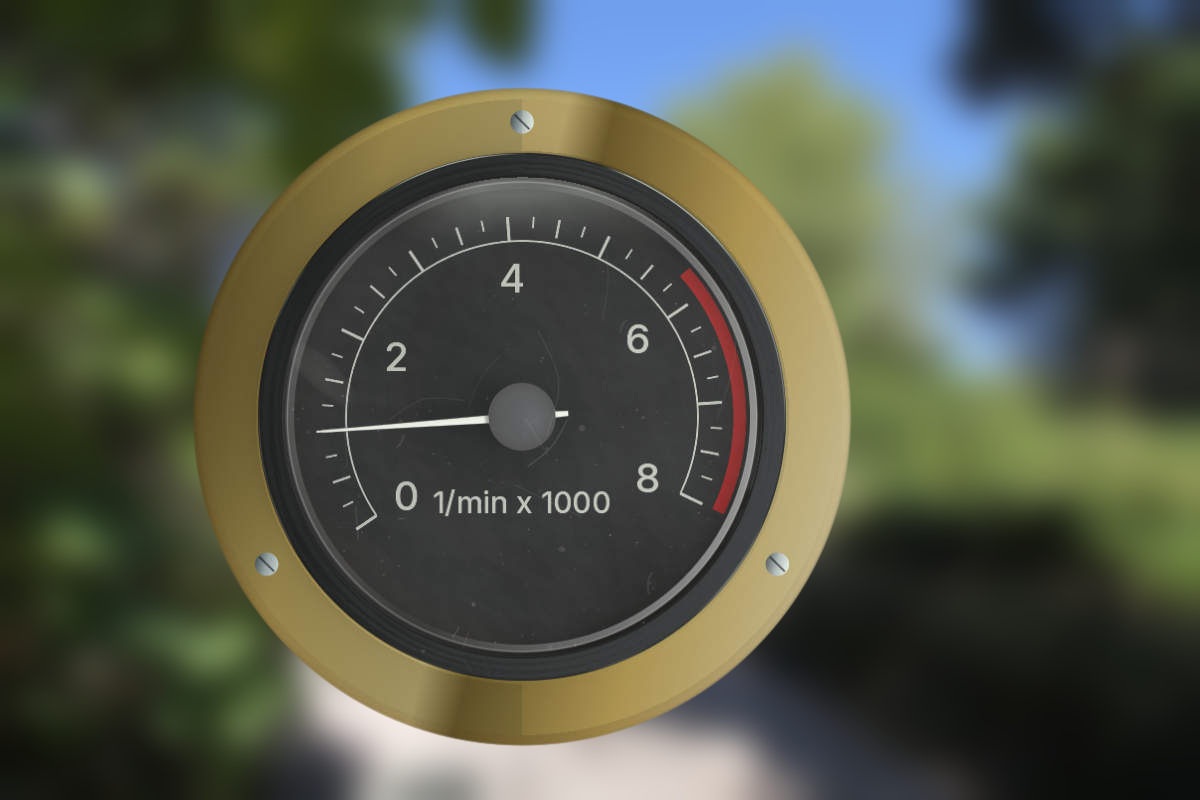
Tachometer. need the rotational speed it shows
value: 1000 rpm
